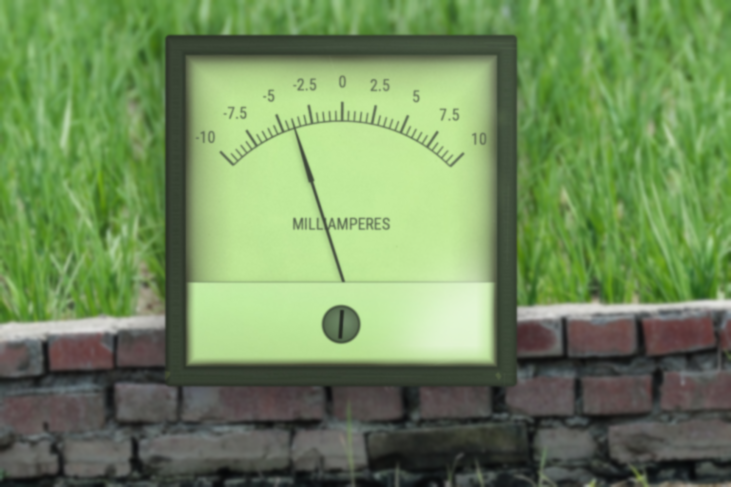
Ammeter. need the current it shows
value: -4 mA
